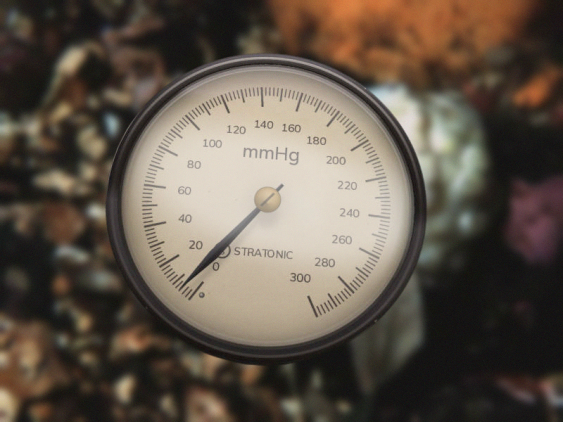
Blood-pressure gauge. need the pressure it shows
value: 6 mmHg
